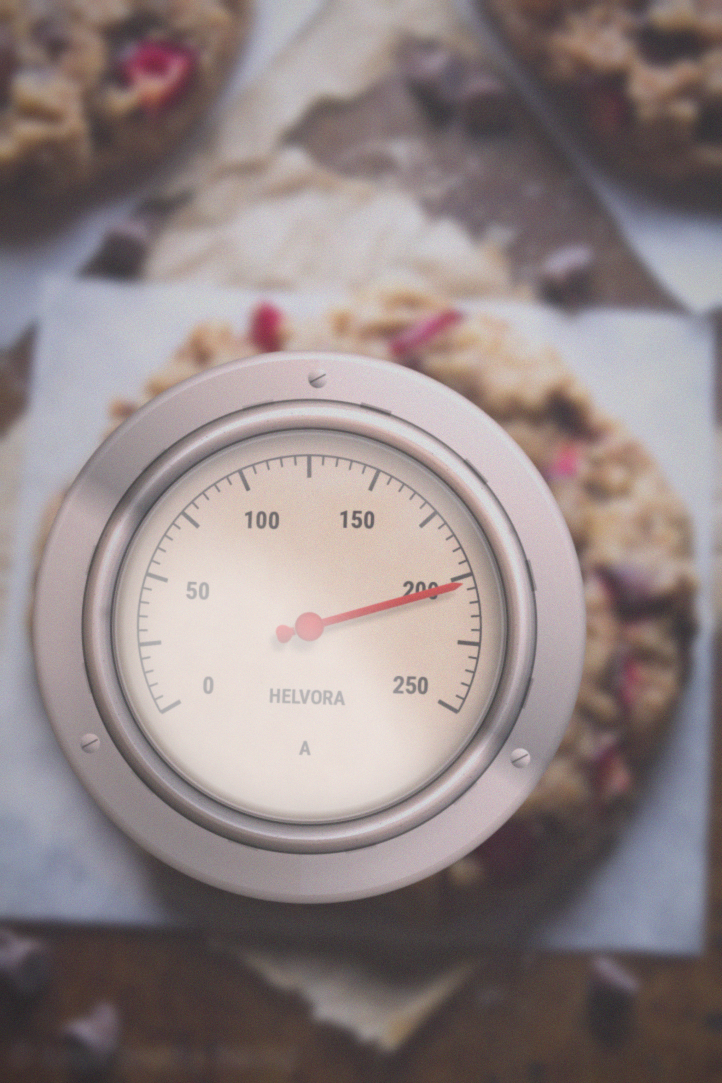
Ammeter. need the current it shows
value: 202.5 A
